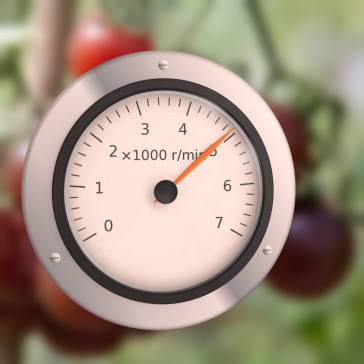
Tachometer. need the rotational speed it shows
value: 4900 rpm
